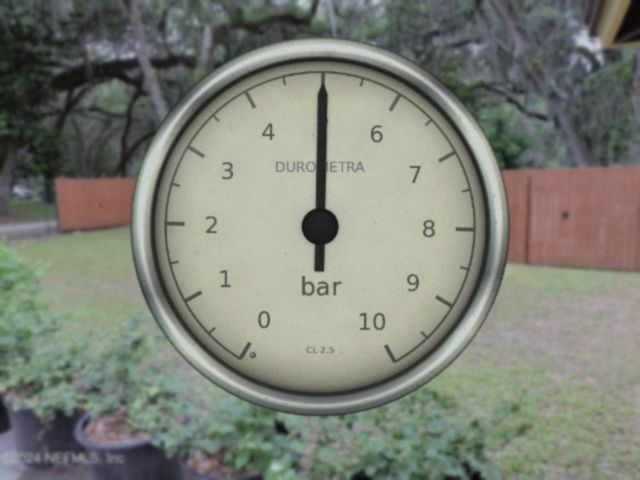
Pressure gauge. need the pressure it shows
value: 5 bar
